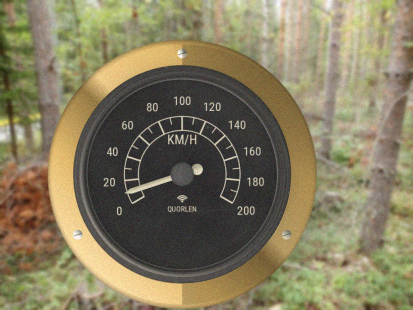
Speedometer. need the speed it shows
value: 10 km/h
